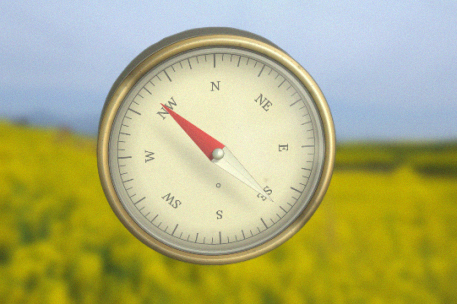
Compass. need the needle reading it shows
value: 315 °
